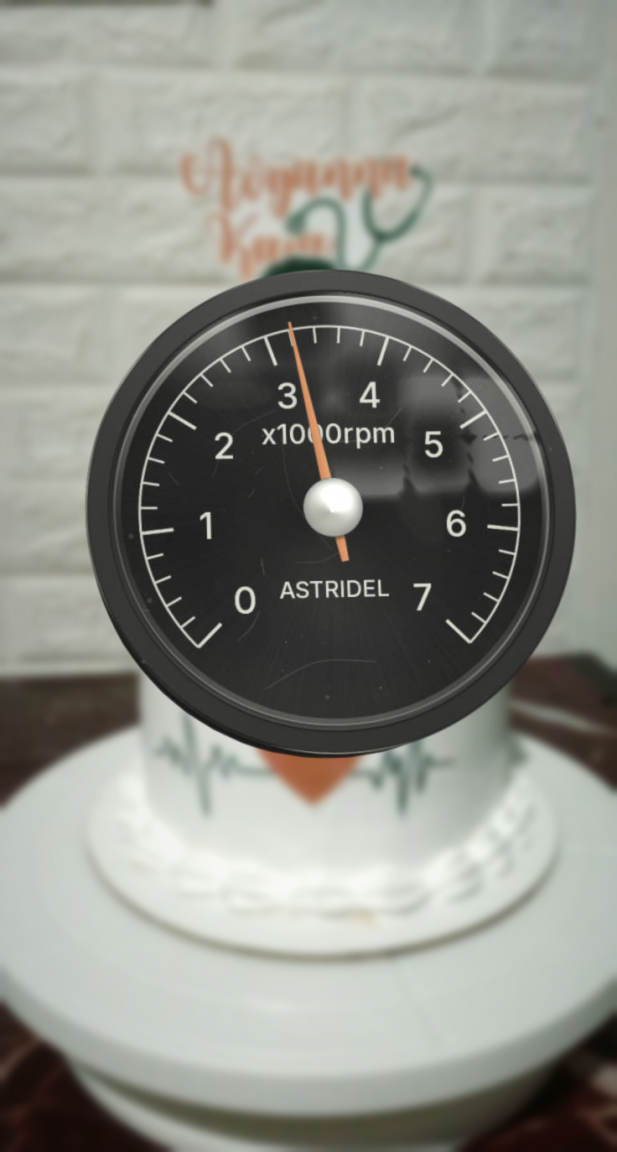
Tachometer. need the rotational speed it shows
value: 3200 rpm
